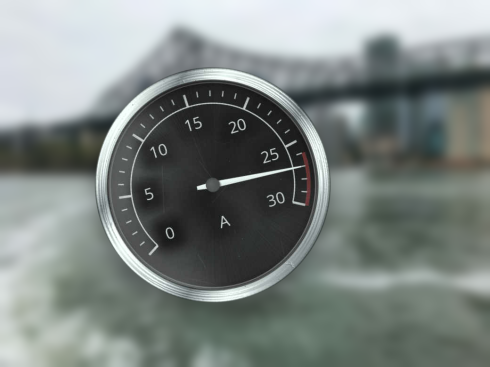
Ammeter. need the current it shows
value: 27 A
